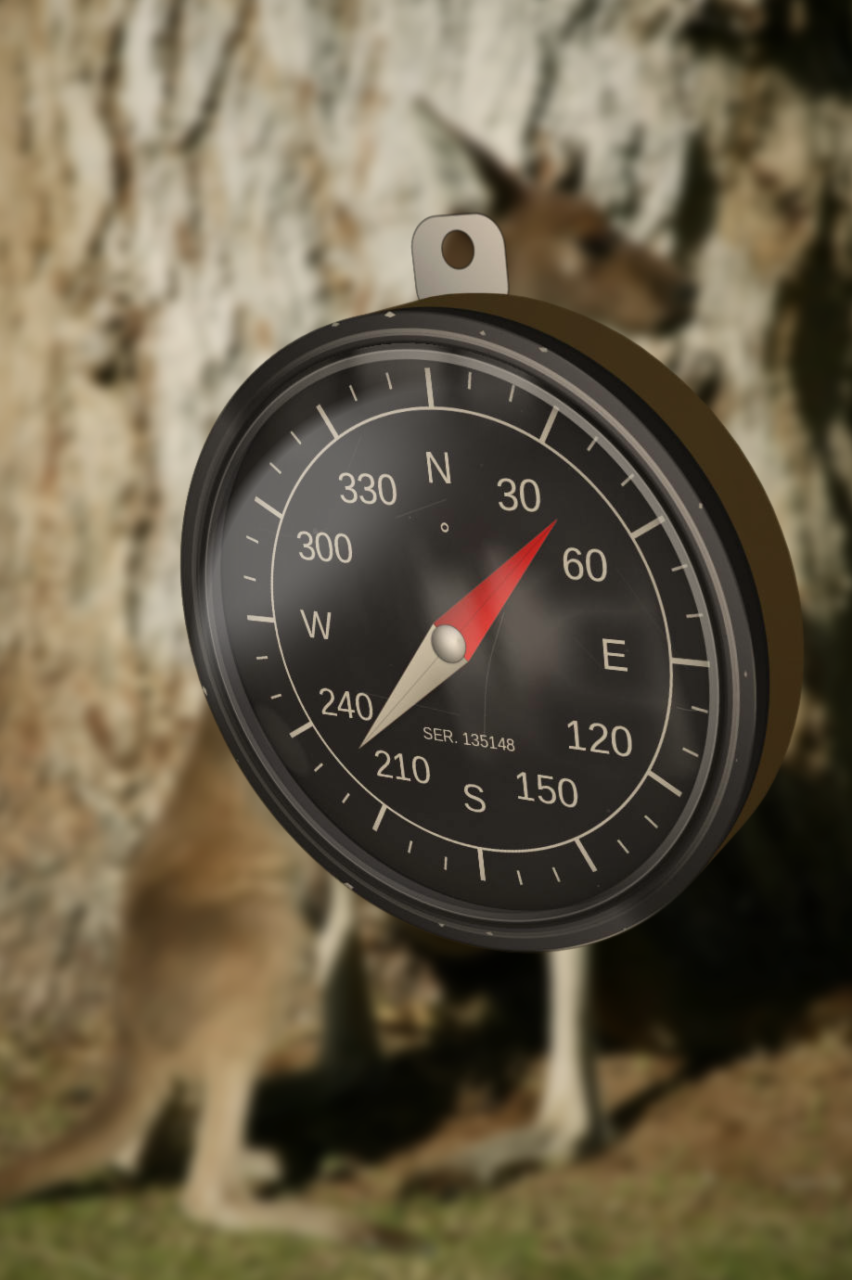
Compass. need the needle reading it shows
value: 45 °
